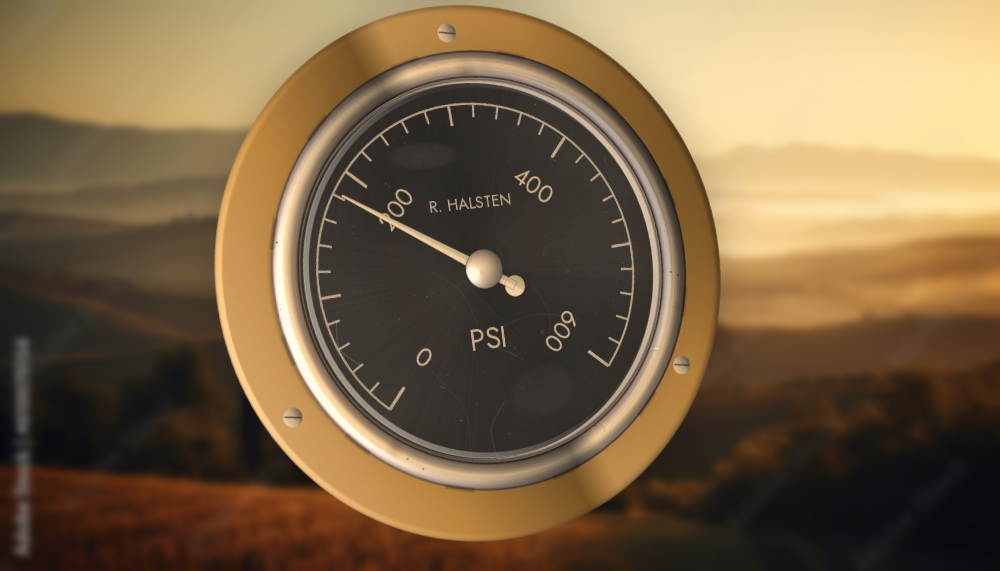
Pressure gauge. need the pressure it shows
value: 180 psi
